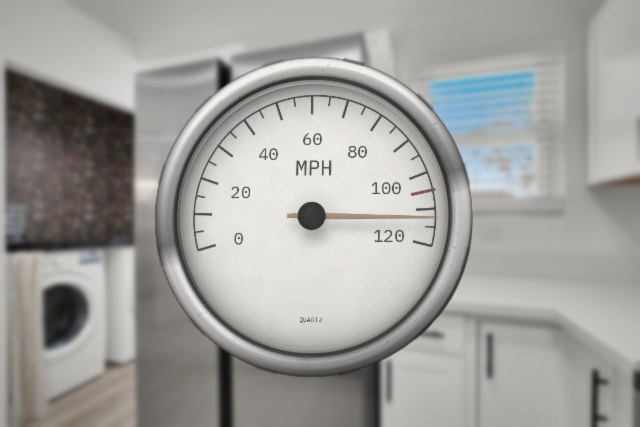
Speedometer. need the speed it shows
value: 112.5 mph
